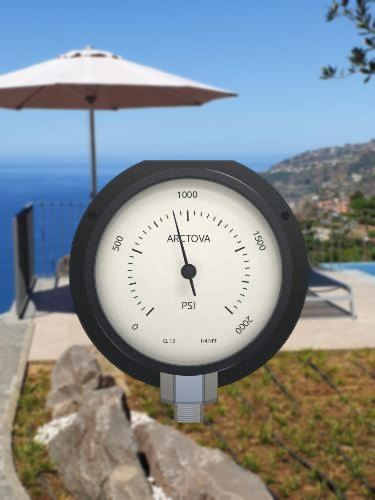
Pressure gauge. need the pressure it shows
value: 900 psi
